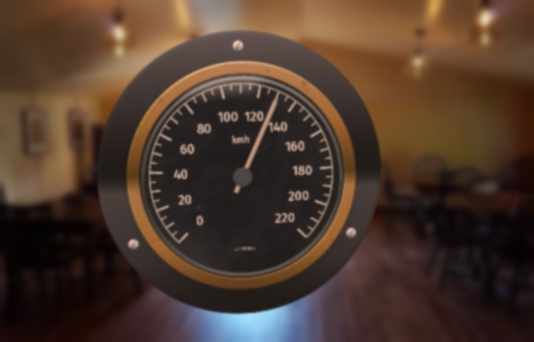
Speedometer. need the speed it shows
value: 130 km/h
